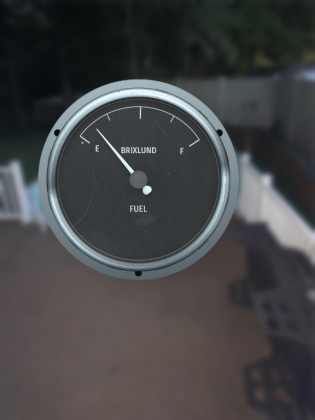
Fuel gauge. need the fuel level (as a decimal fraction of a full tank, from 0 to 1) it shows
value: 0.125
